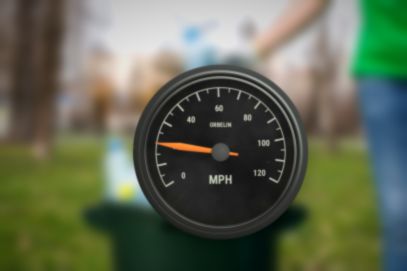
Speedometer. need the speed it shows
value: 20 mph
